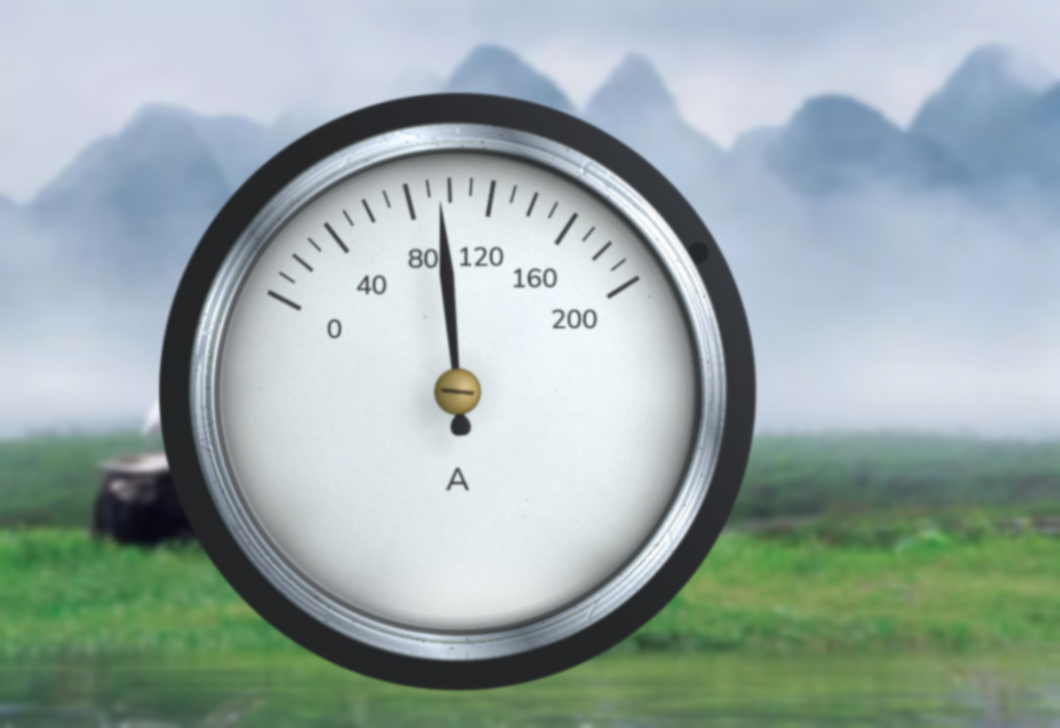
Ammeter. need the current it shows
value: 95 A
